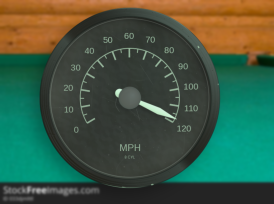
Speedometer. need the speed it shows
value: 117.5 mph
